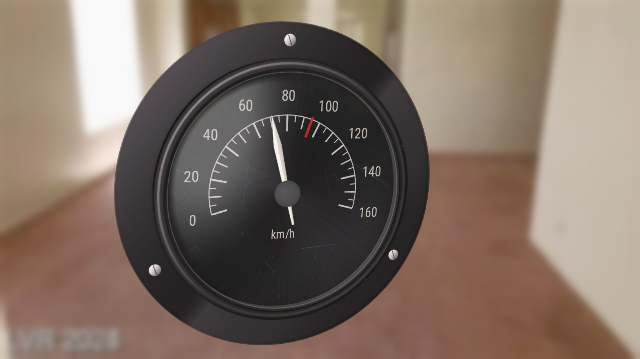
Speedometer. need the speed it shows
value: 70 km/h
